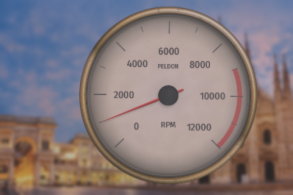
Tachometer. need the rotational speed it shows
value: 1000 rpm
